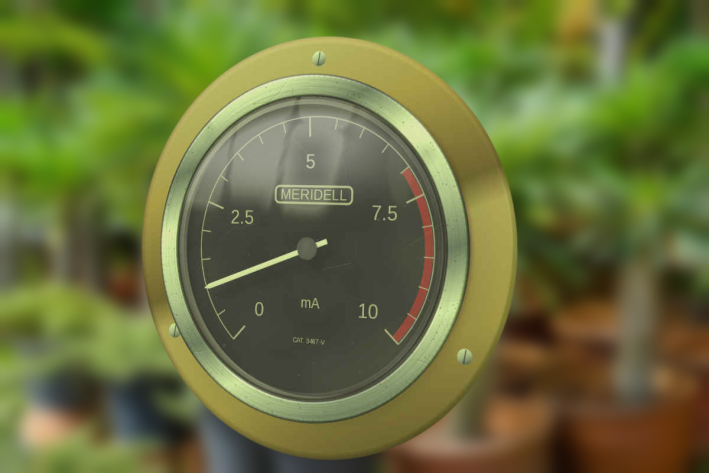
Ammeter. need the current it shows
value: 1 mA
